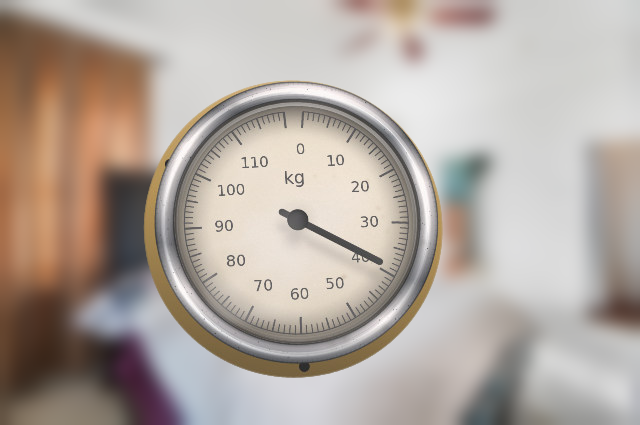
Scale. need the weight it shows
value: 39 kg
